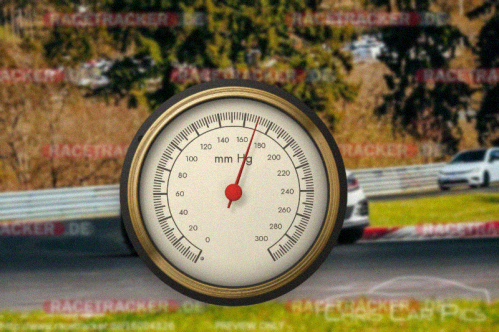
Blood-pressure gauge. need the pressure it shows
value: 170 mmHg
